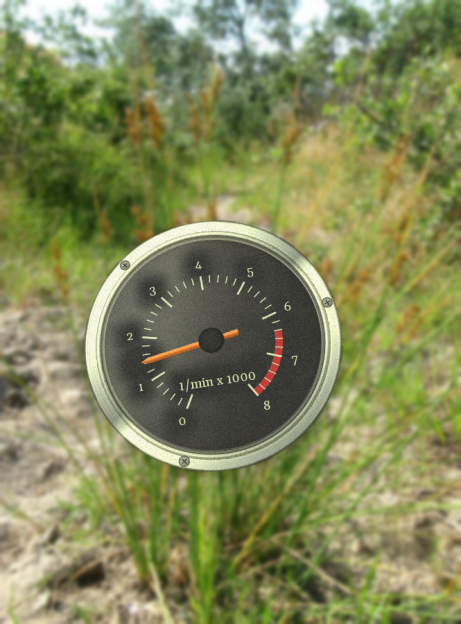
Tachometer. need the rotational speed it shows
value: 1400 rpm
